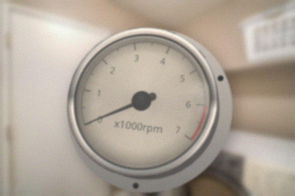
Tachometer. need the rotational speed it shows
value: 0 rpm
